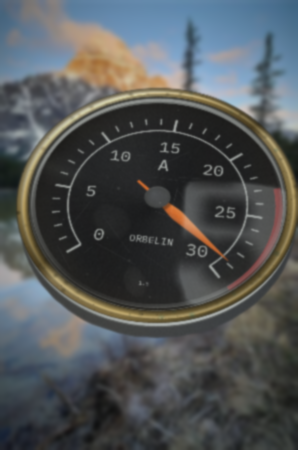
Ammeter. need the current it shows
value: 29 A
